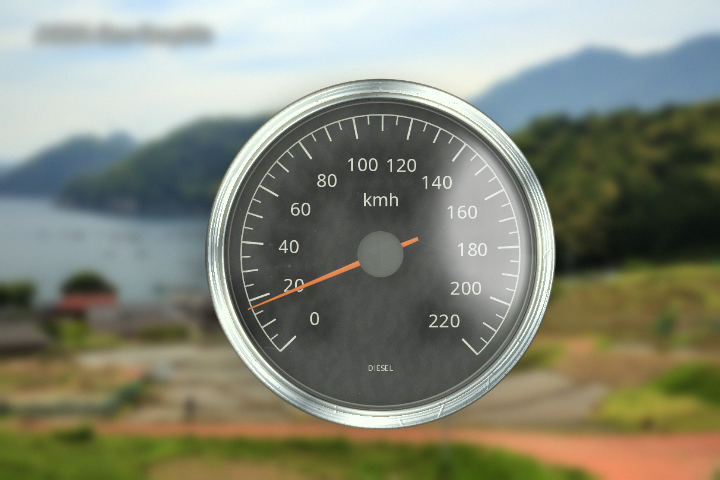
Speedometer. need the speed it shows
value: 17.5 km/h
